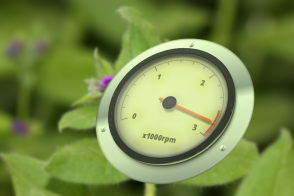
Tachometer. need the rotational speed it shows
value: 2800 rpm
